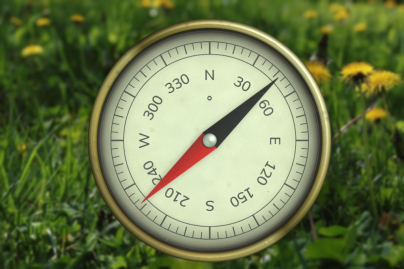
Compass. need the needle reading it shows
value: 227.5 °
